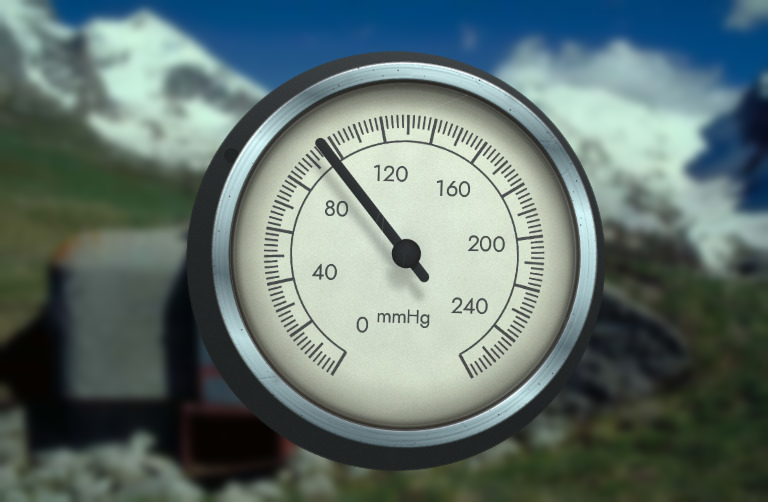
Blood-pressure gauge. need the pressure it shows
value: 96 mmHg
